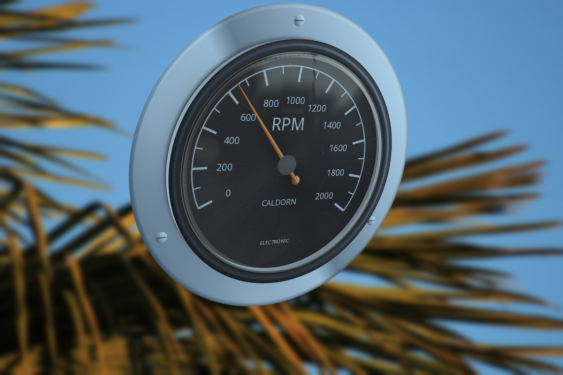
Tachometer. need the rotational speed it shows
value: 650 rpm
